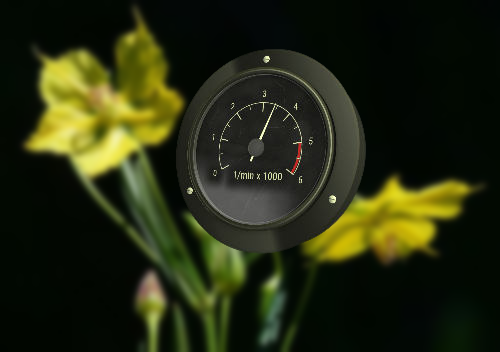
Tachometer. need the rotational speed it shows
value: 3500 rpm
